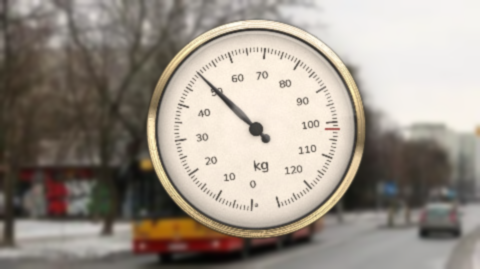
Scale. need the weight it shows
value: 50 kg
